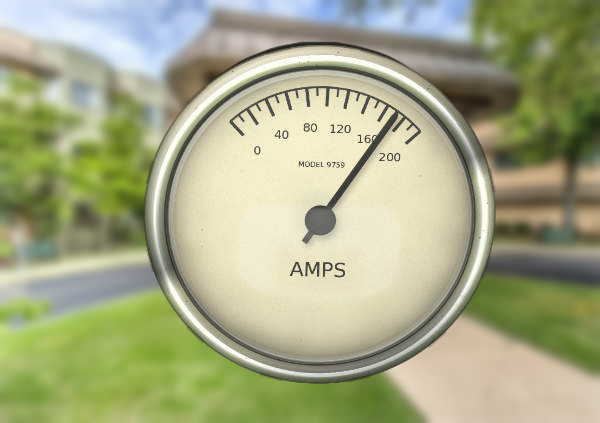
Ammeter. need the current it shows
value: 170 A
